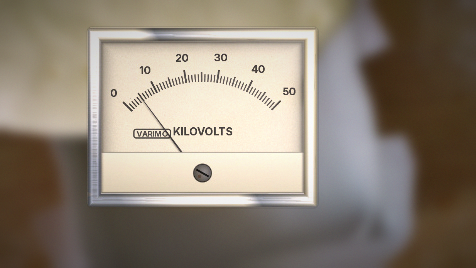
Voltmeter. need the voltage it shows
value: 5 kV
